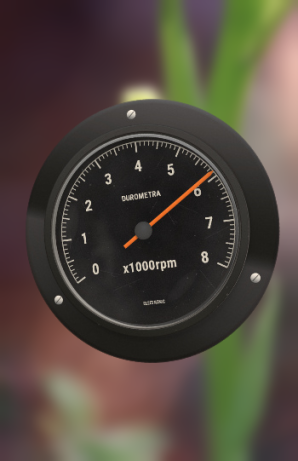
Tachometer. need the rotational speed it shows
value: 5900 rpm
